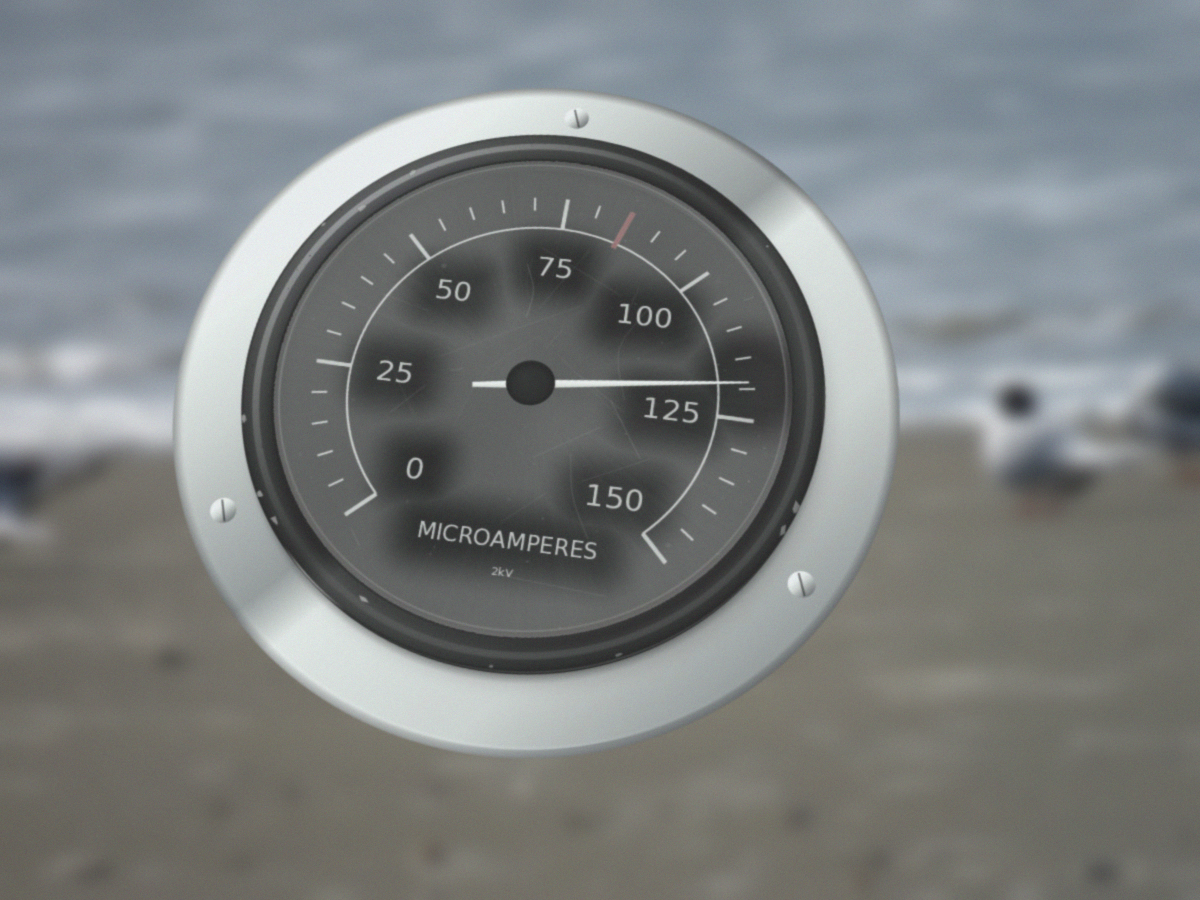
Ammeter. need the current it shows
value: 120 µA
